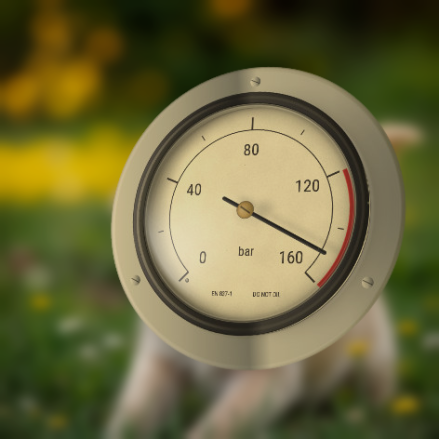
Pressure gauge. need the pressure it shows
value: 150 bar
